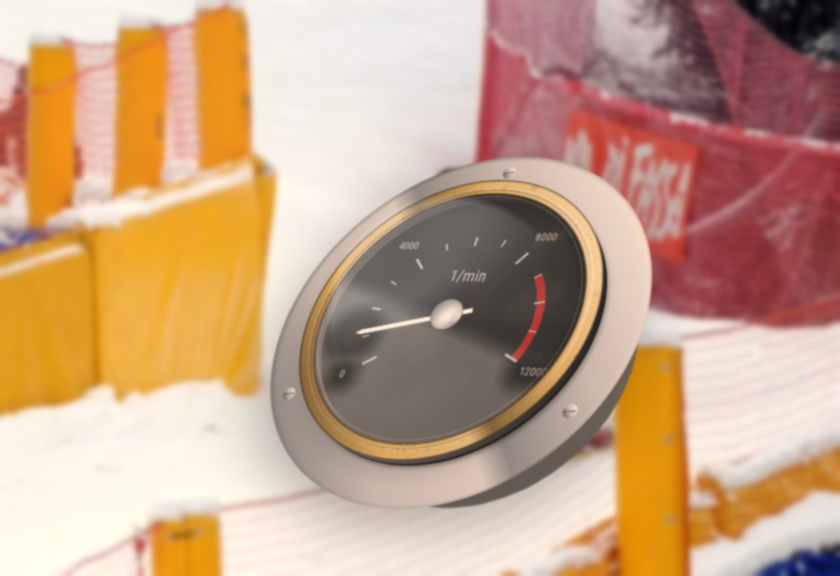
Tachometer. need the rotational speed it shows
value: 1000 rpm
